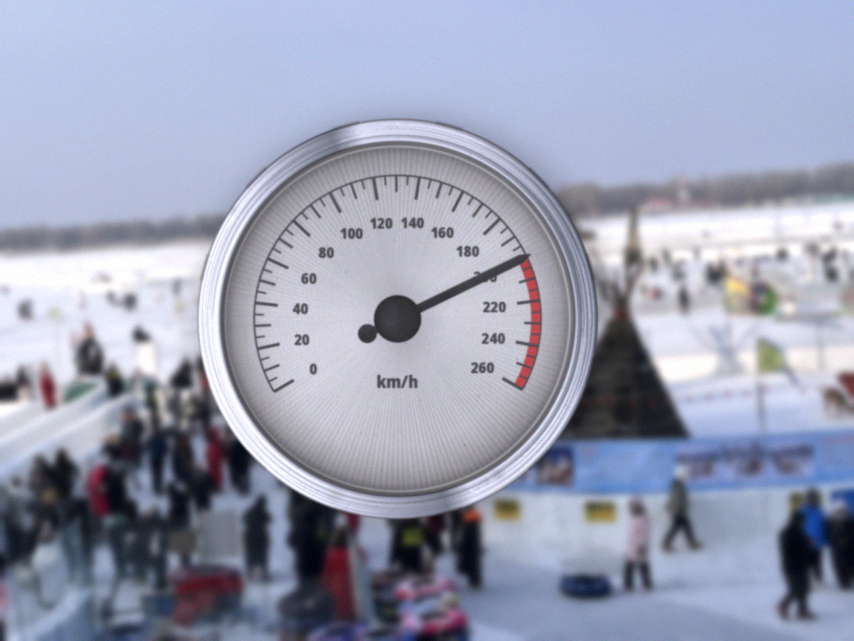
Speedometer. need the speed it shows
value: 200 km/h
